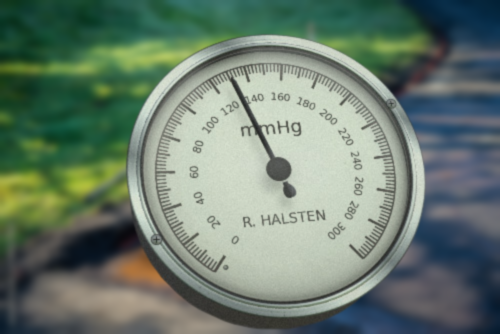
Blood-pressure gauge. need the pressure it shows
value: 130 mmHg
